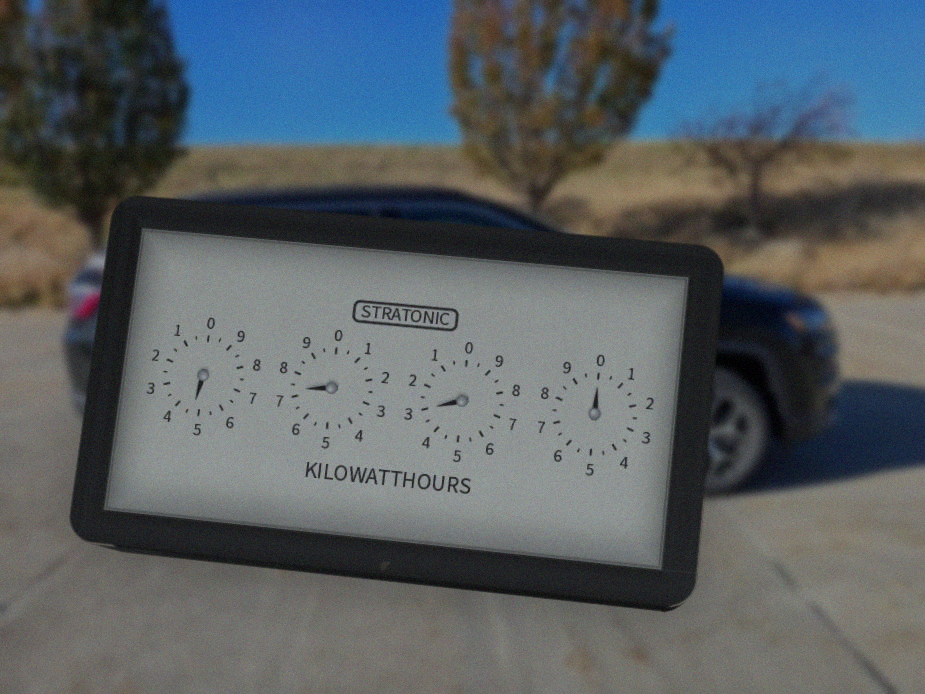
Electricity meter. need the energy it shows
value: 4730 kWh
